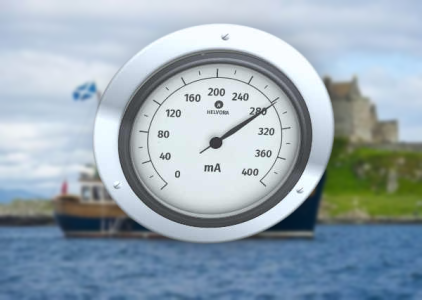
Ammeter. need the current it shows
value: 280 mA
